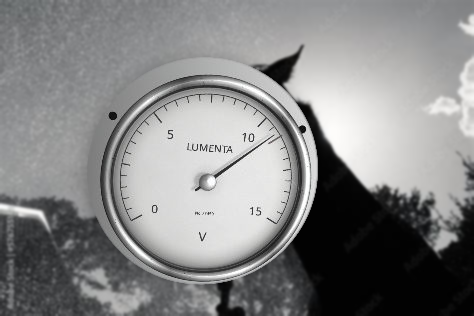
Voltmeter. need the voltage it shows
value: 10.75 V
